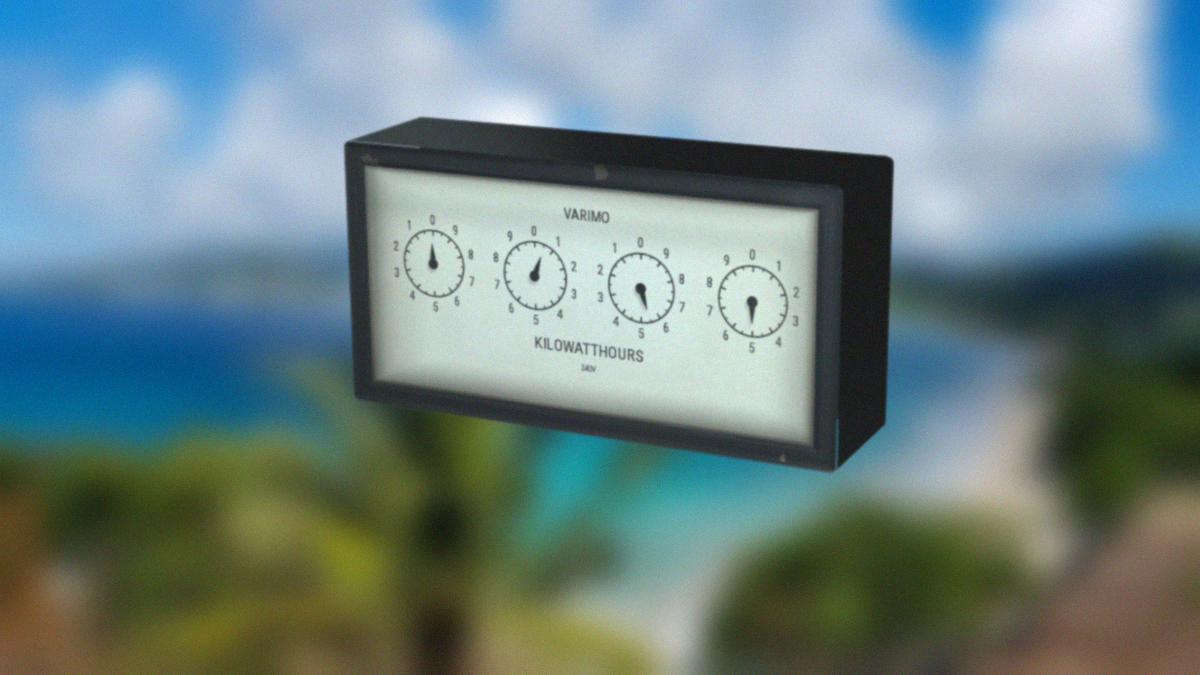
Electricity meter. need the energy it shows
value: 55 kWh
